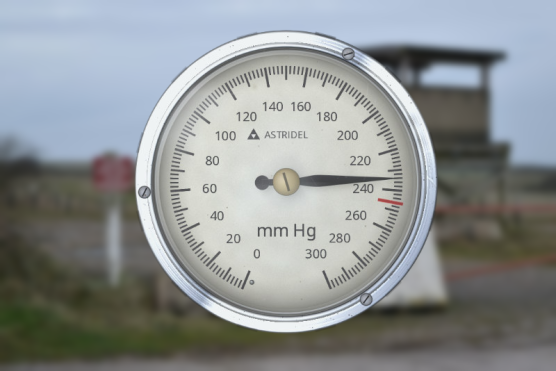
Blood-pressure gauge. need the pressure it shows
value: 234 mmHg
